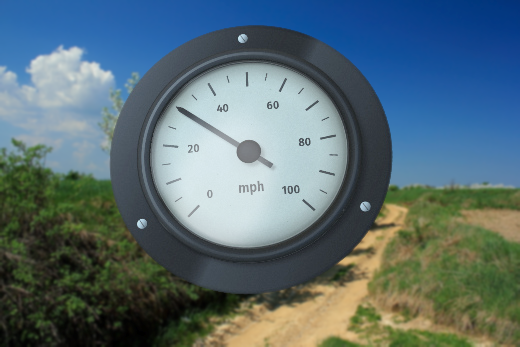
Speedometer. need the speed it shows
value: 30 mph
